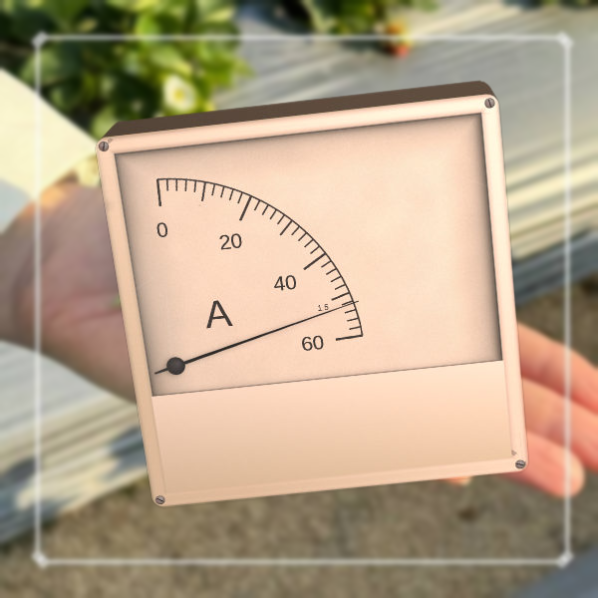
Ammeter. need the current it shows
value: 52 A
